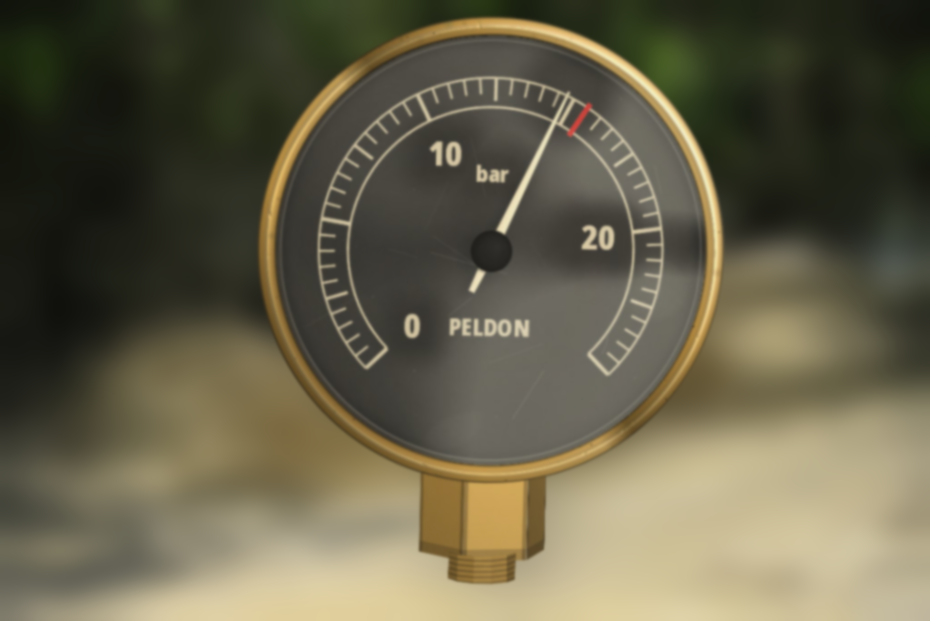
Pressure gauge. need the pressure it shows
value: 14.75 bar
